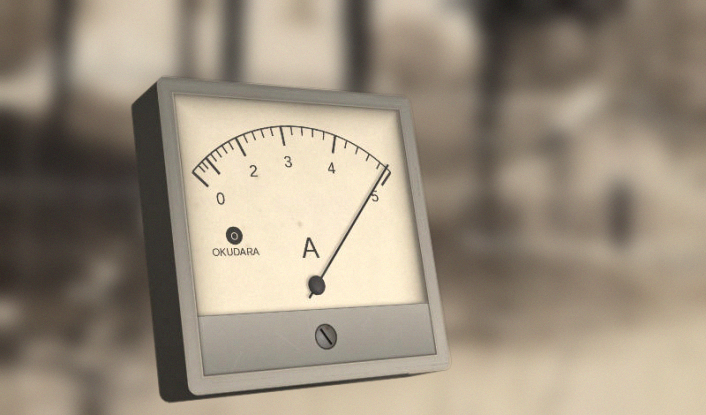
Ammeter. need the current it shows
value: 4.9 A
